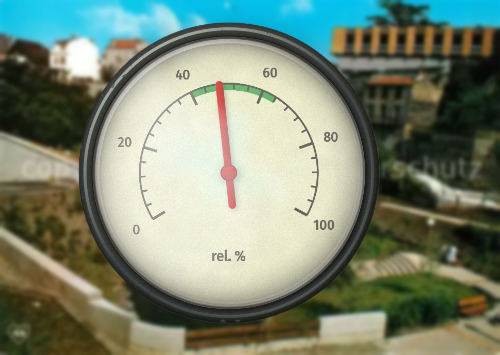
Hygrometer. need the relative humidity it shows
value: 48 %
